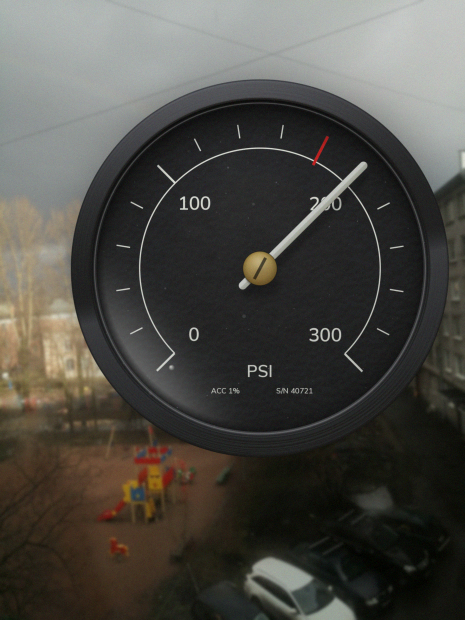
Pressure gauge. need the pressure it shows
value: 200 psi
